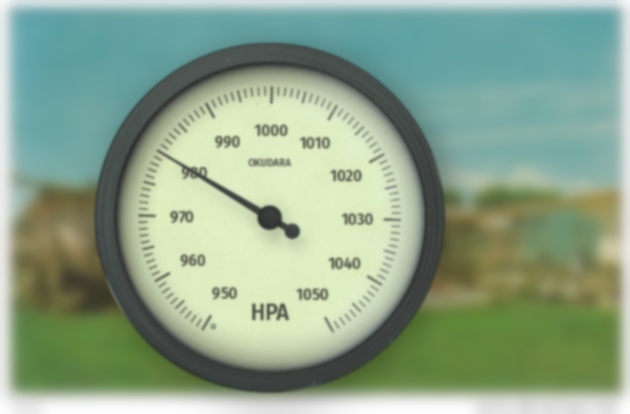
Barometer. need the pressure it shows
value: 980 hPa
